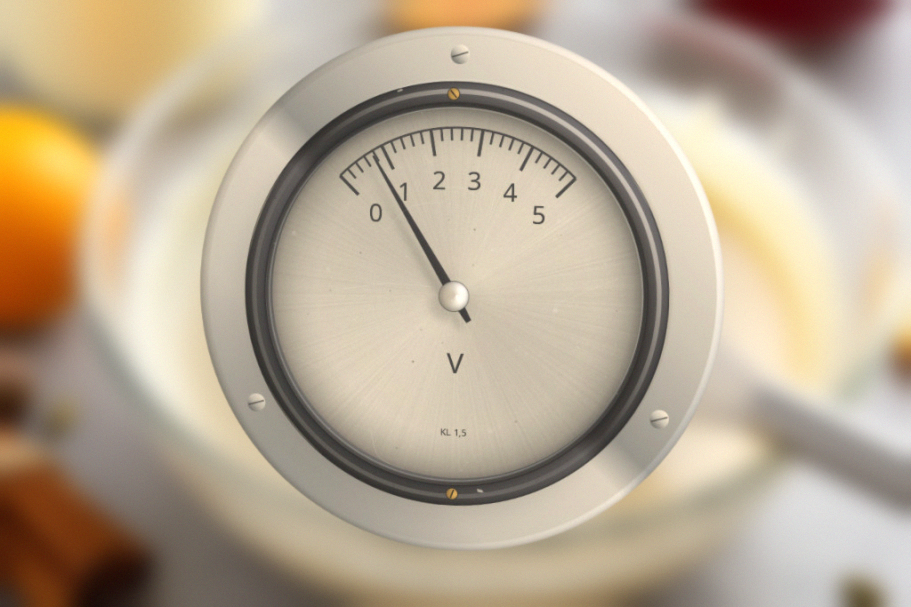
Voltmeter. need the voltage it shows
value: 0.8 V
